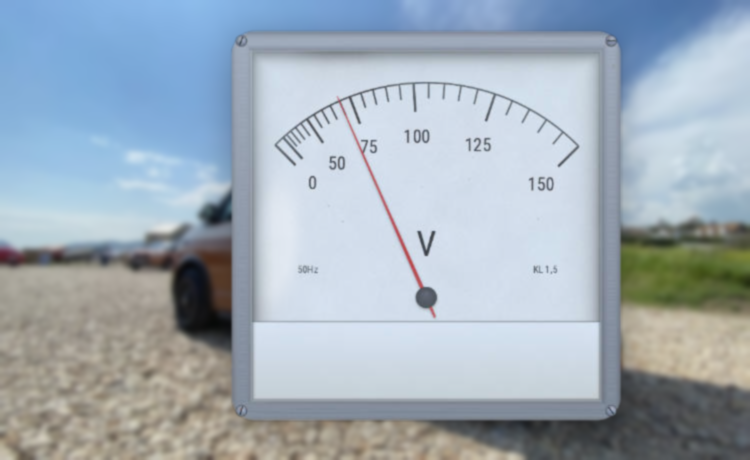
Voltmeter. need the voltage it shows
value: 70 V
